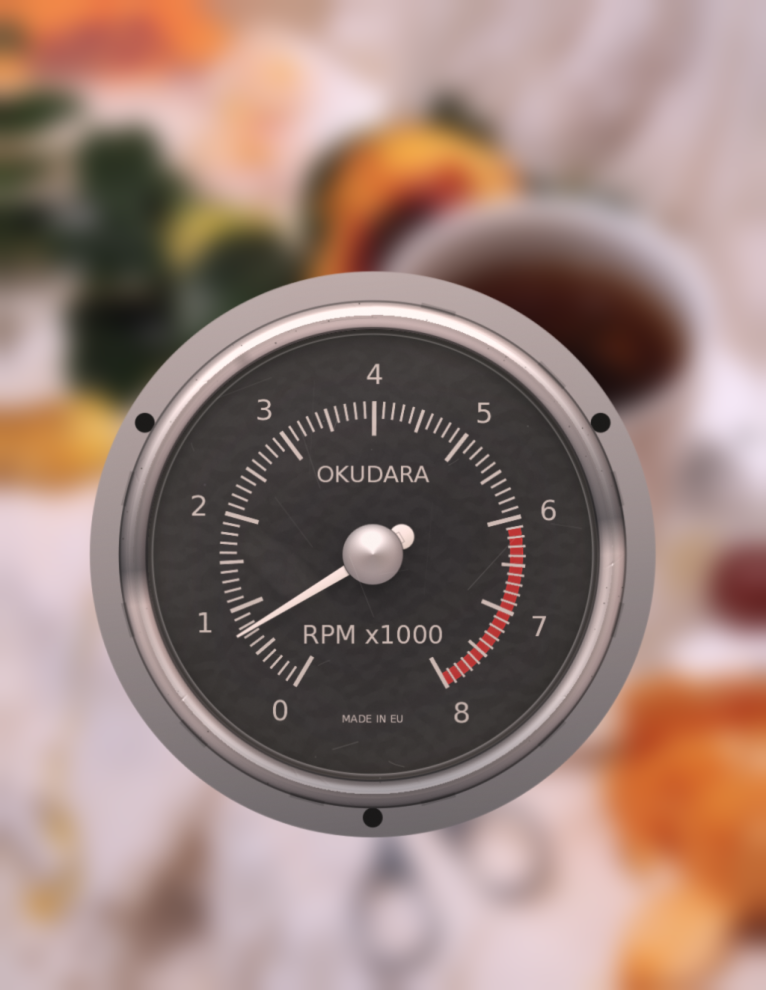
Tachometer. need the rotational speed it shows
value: 750 rpm
